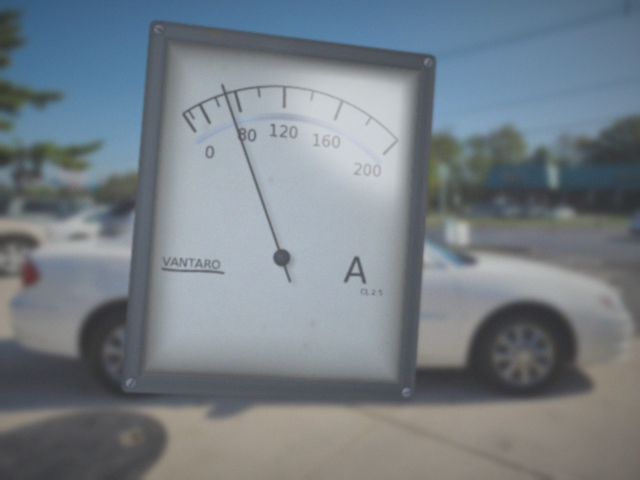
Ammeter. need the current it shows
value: 70 A
